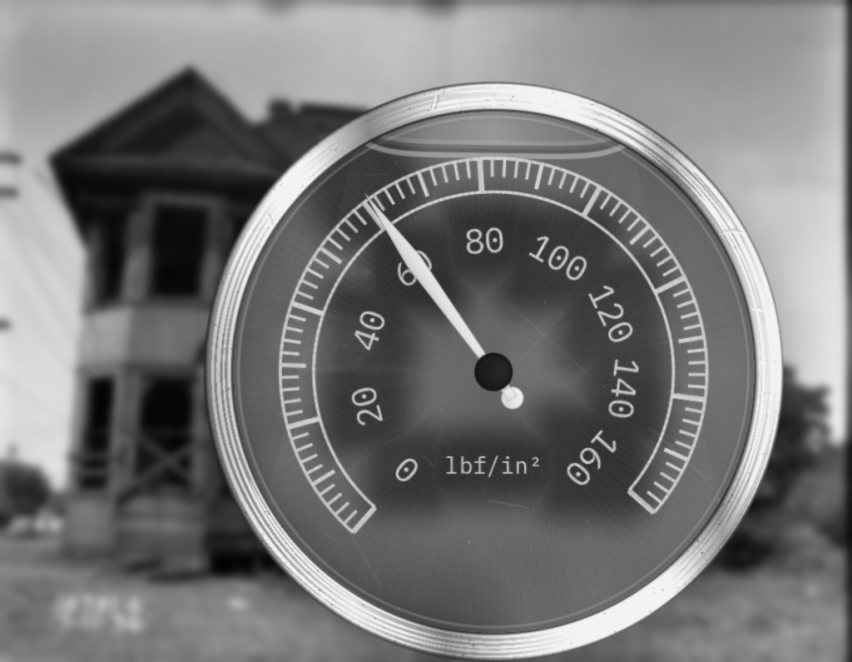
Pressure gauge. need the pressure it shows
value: 61 psi
